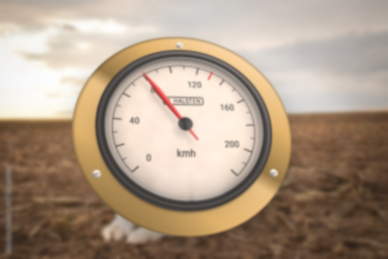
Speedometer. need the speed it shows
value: 80 km/h
